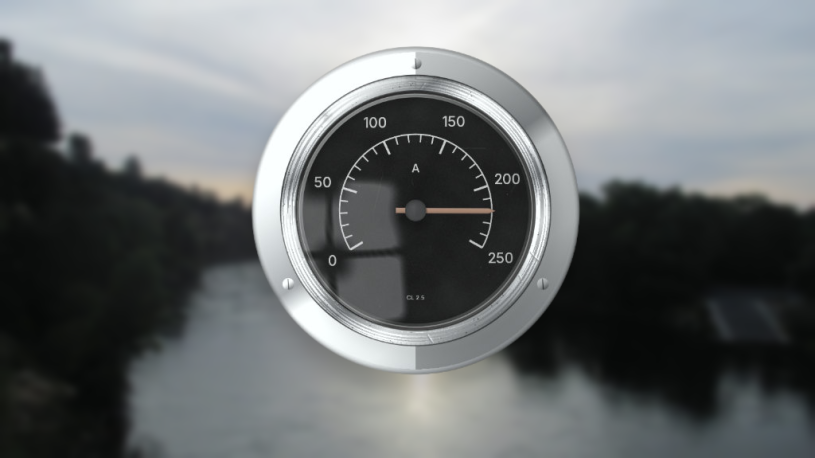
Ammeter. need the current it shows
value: 220 A
